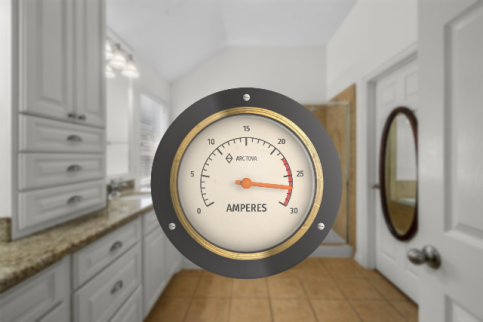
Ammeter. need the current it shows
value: 27 A
